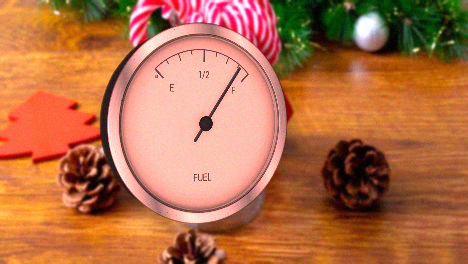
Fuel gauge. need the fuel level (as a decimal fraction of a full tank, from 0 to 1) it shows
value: 0.875
